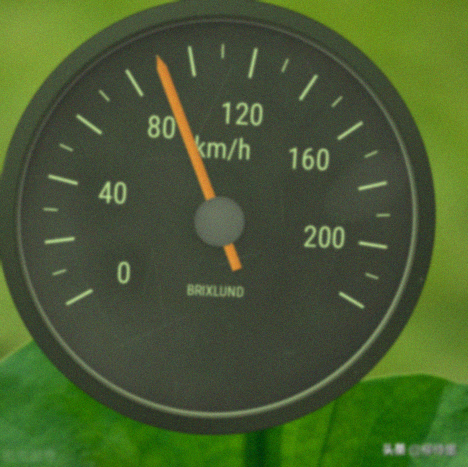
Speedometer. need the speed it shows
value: 90 km/h
